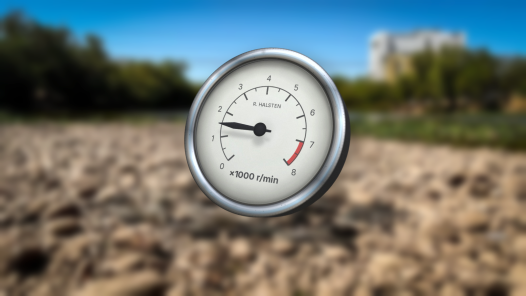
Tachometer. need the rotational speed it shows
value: 1500 rpm
